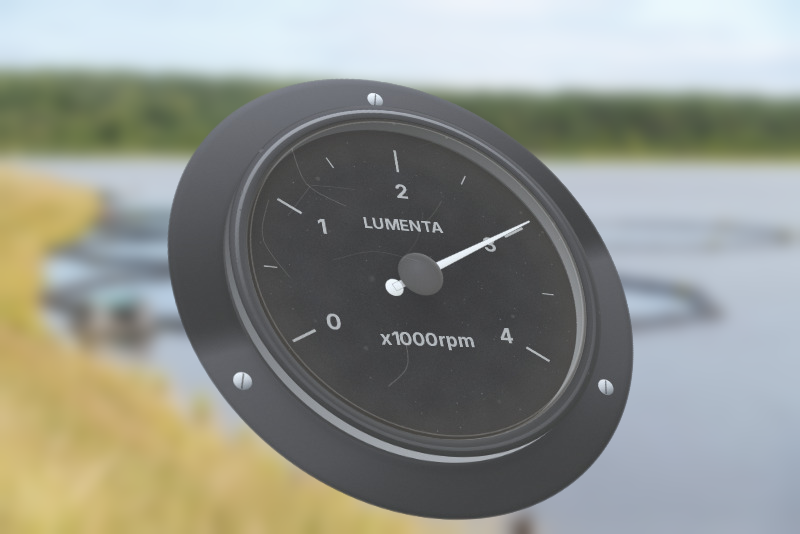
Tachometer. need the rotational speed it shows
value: 3000 rpm
